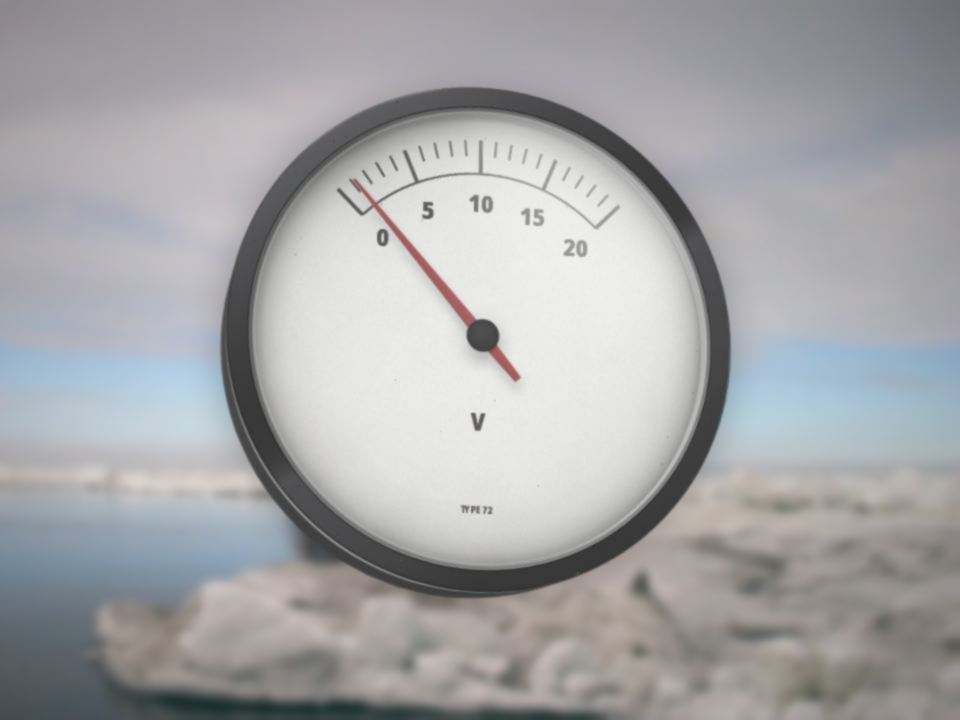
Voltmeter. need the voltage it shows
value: 1 V
